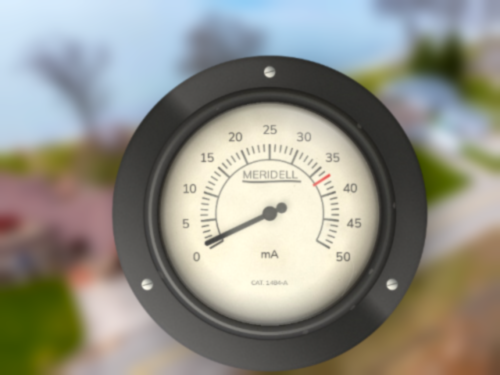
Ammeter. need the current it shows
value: 1 mA
